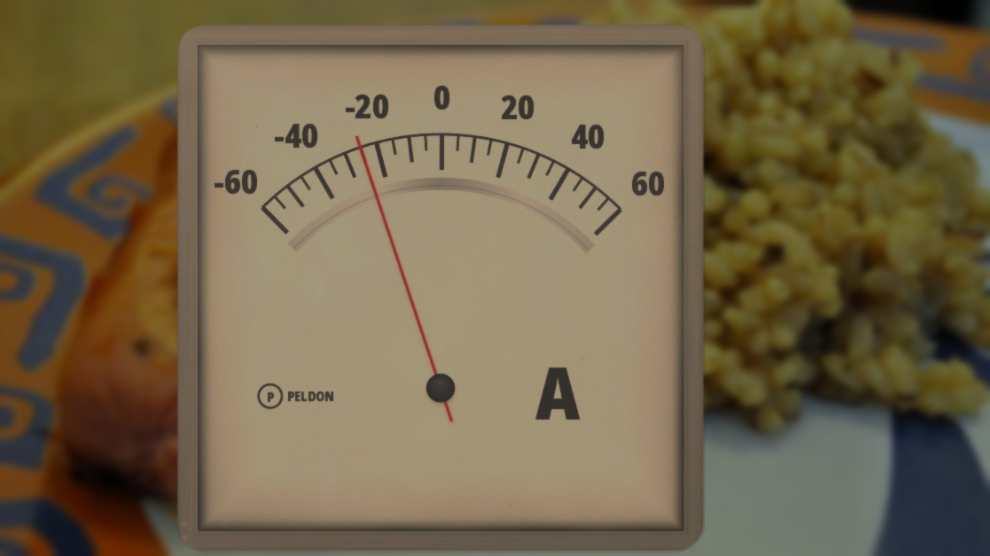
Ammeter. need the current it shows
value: -25 A
